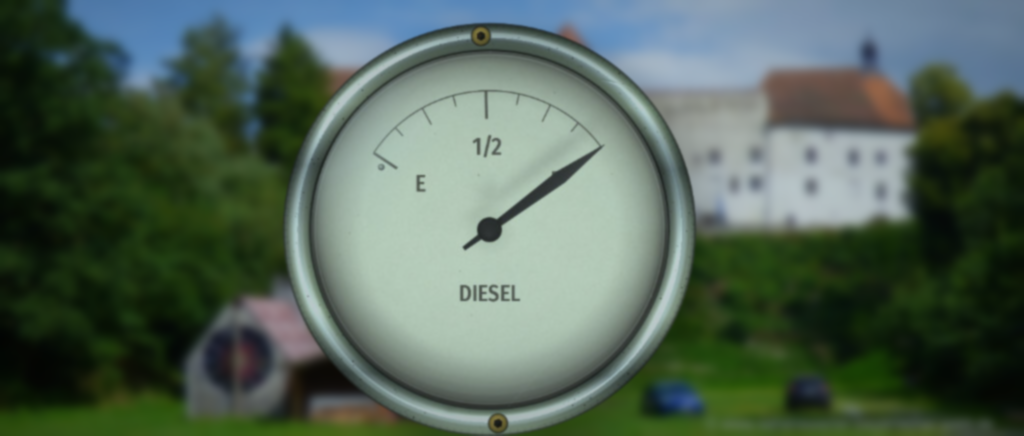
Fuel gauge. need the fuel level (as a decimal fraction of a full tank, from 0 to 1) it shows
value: 1
